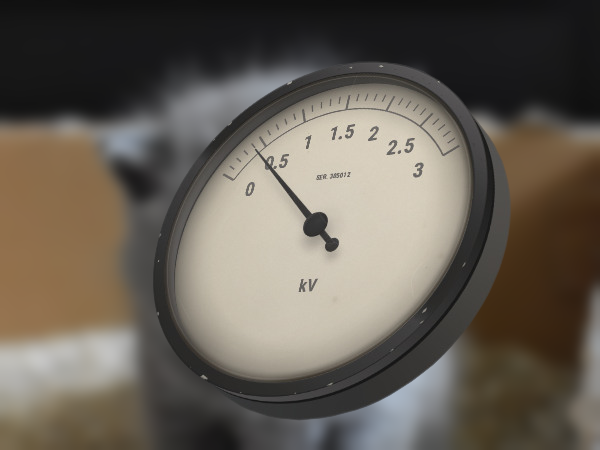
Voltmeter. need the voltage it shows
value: 0.4 kV
